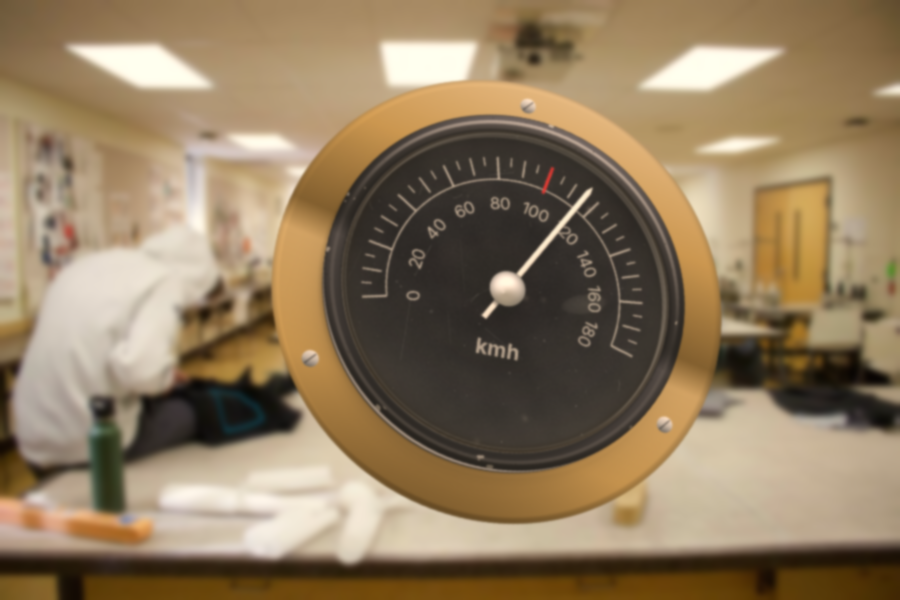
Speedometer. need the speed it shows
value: 115 km/h
